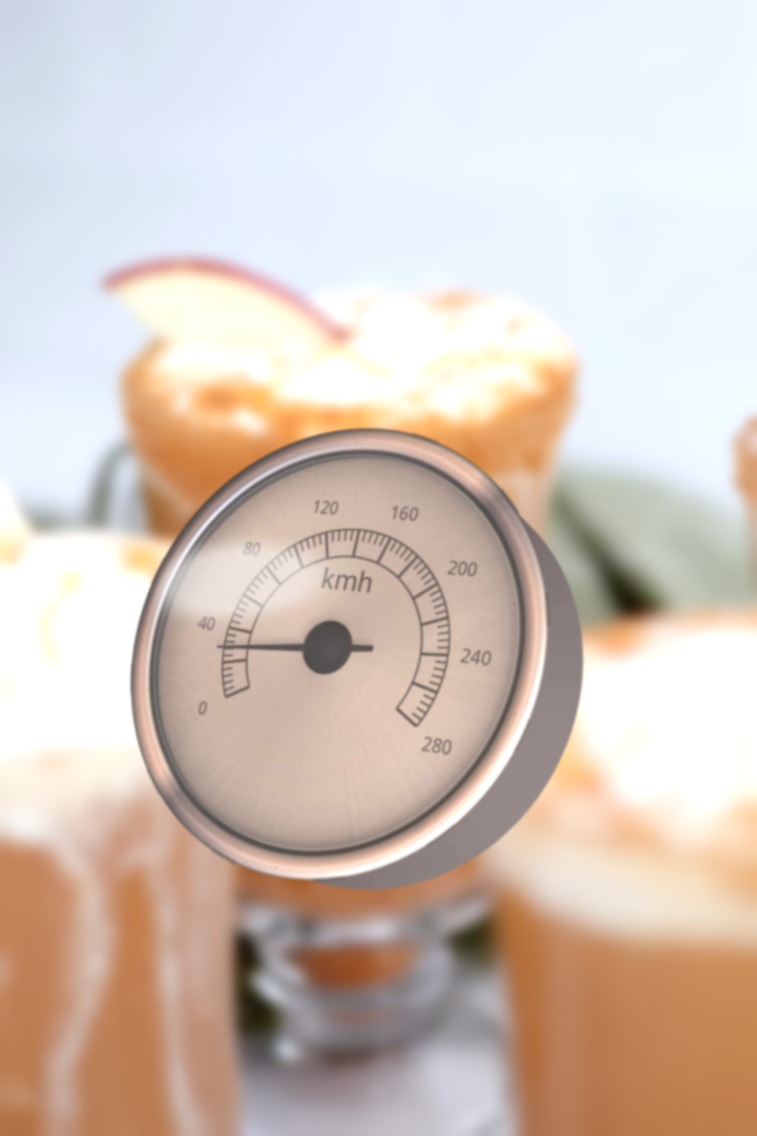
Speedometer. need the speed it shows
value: 28 km/h
